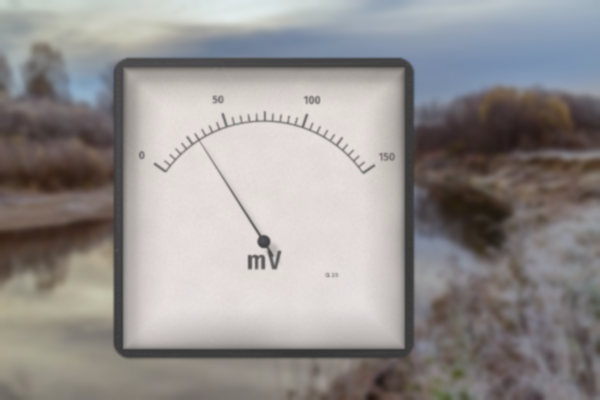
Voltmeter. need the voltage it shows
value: 30 mV
